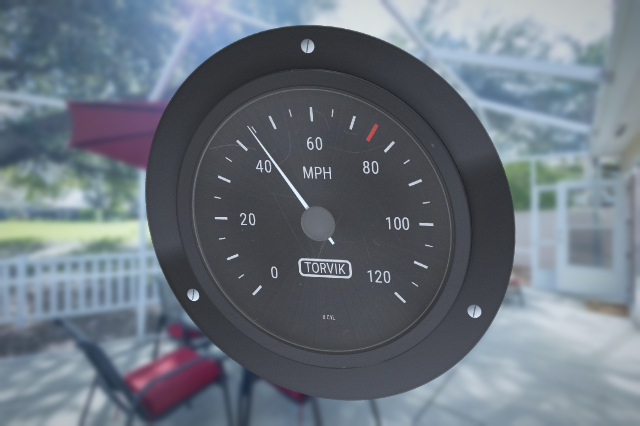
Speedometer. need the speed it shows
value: 45 mph
